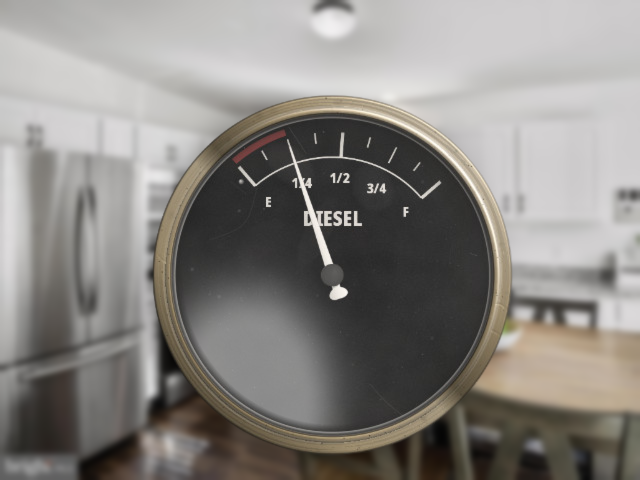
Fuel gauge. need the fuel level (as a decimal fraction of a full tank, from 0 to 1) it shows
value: 0.25
